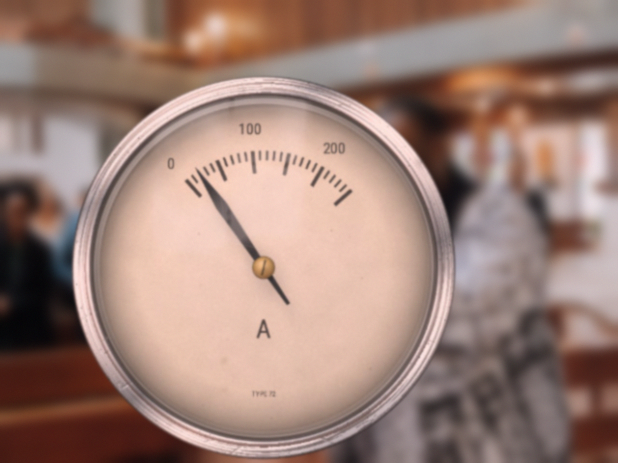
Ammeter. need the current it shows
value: 20 A
